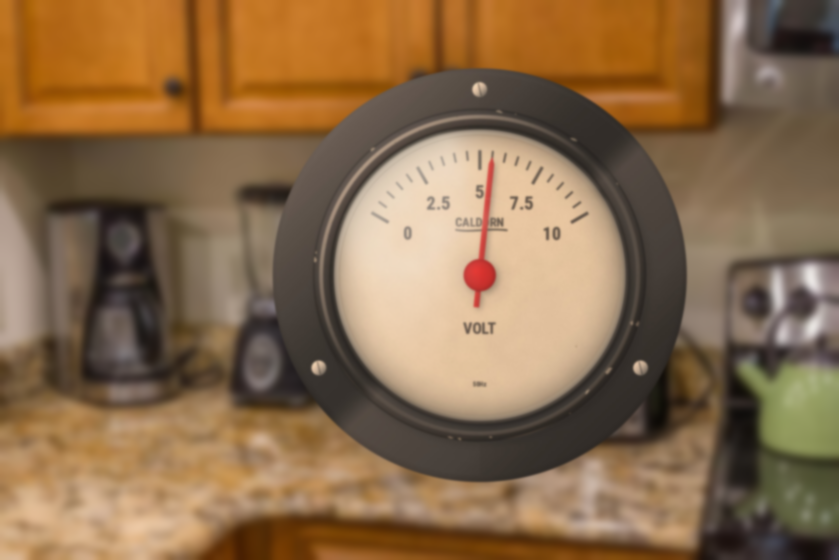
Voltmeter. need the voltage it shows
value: 5.5 V
